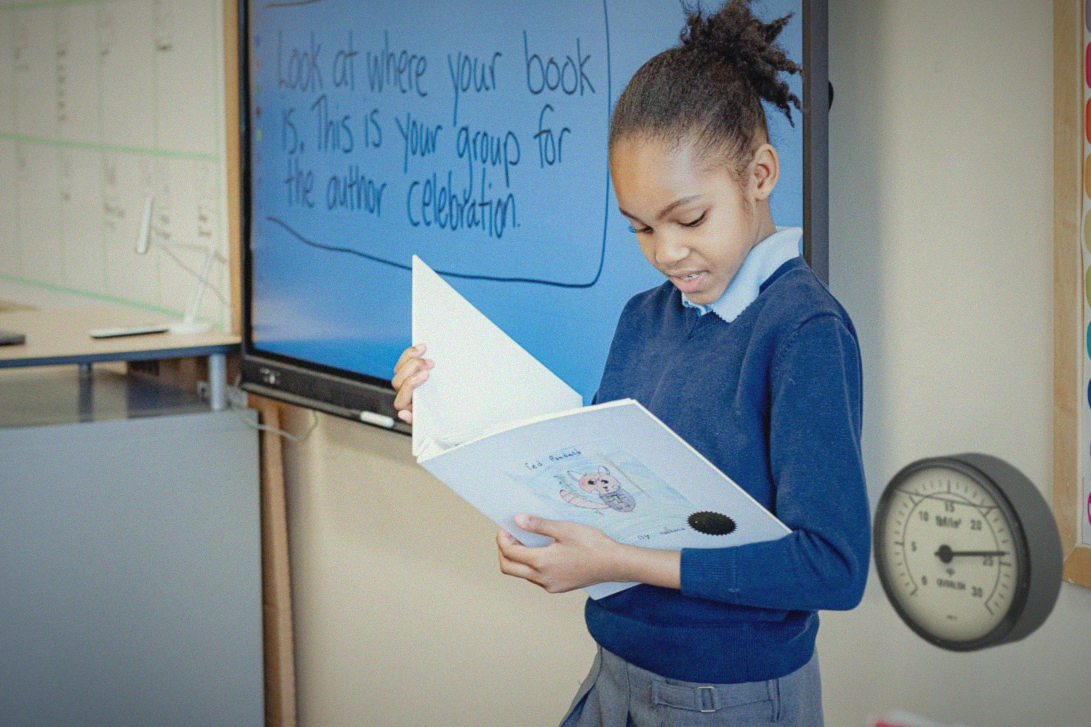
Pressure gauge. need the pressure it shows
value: 24 psi
